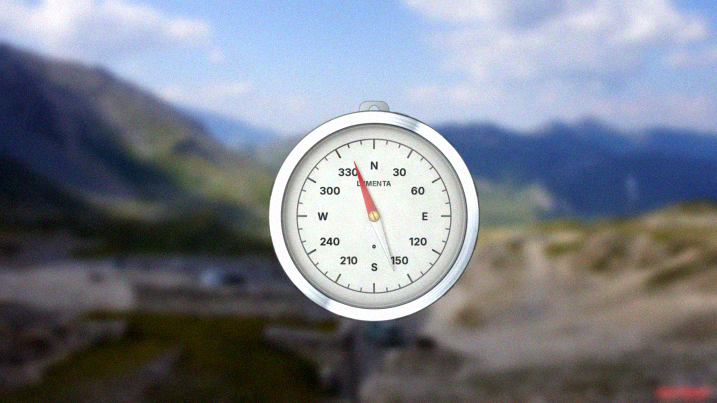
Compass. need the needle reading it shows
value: 340 °
